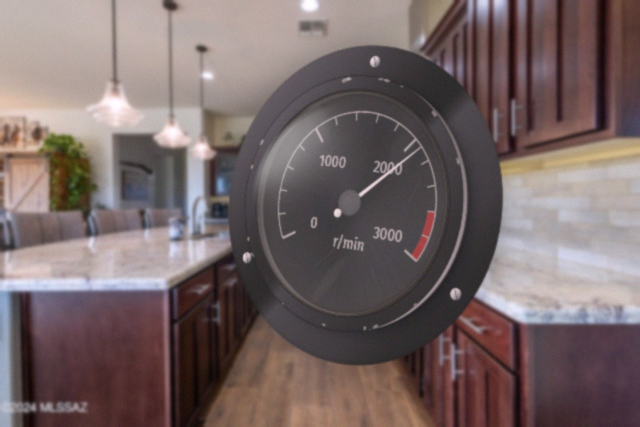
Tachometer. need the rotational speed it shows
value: 2100 rpm
